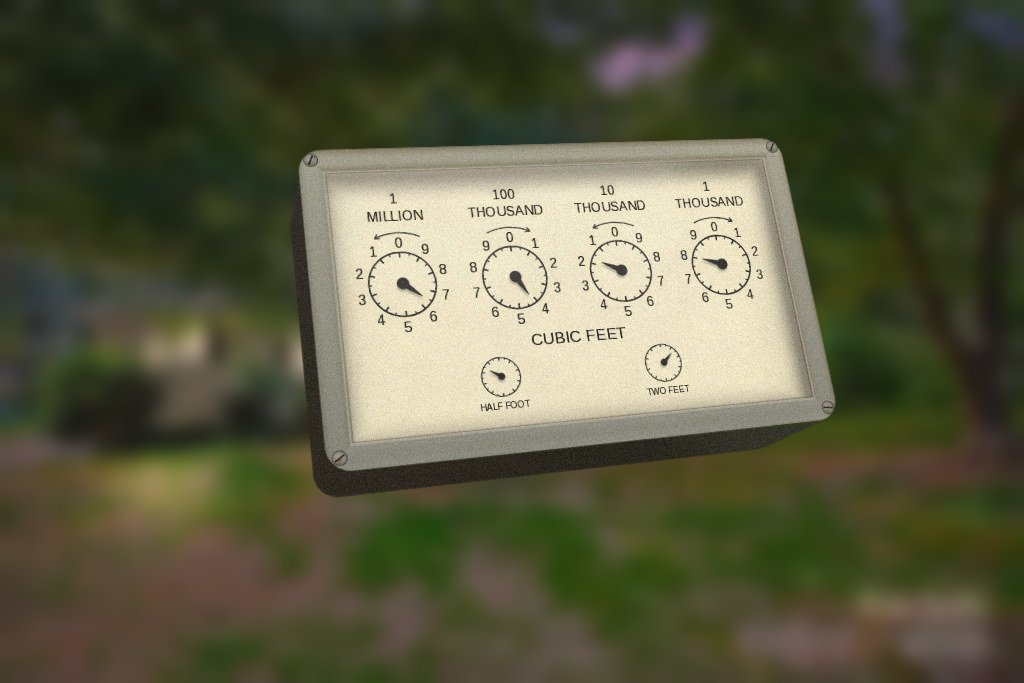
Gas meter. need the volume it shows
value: 641800 ft³
